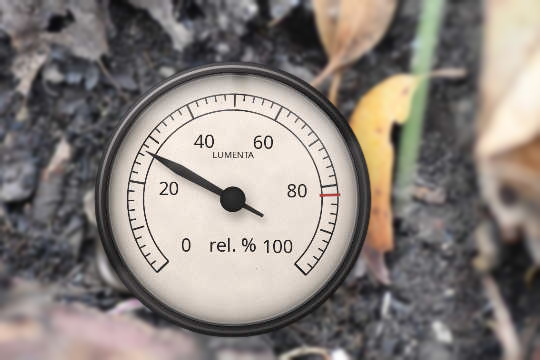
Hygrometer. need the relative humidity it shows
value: 27 %
